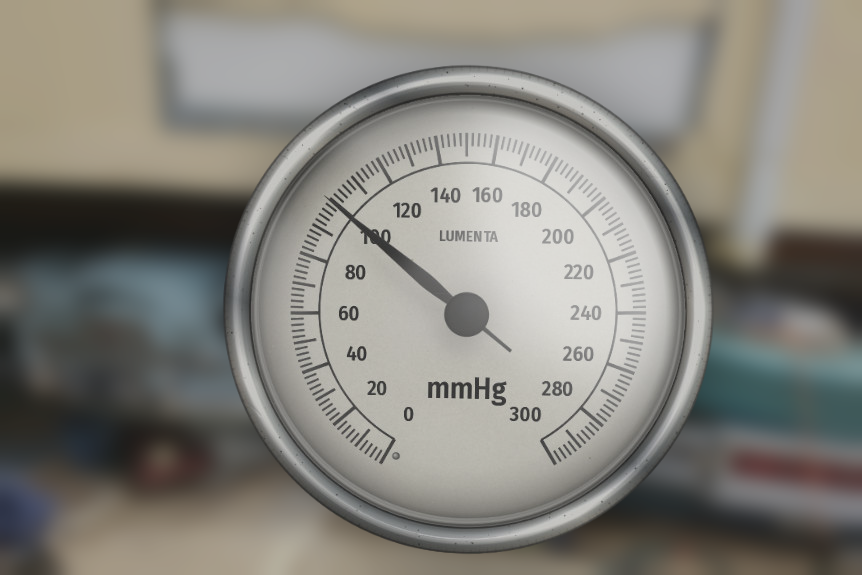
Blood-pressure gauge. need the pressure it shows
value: 100 mmHg
